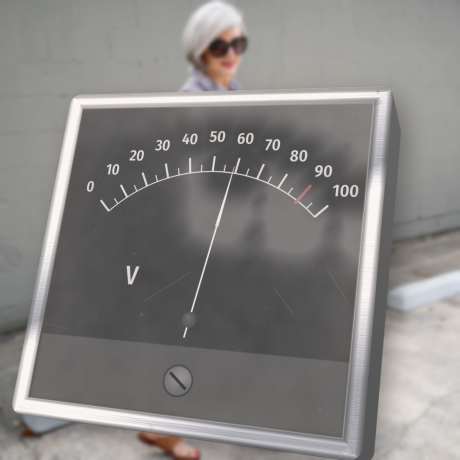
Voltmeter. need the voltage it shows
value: 60 V
